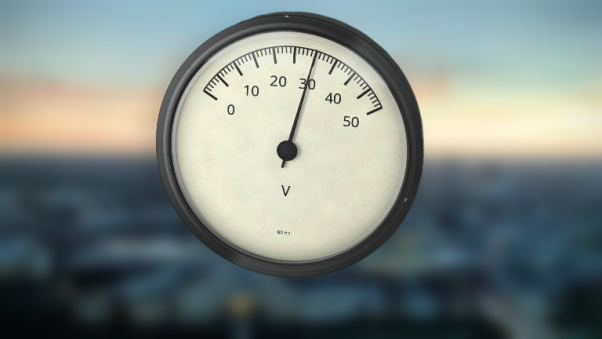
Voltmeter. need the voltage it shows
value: 30 V
